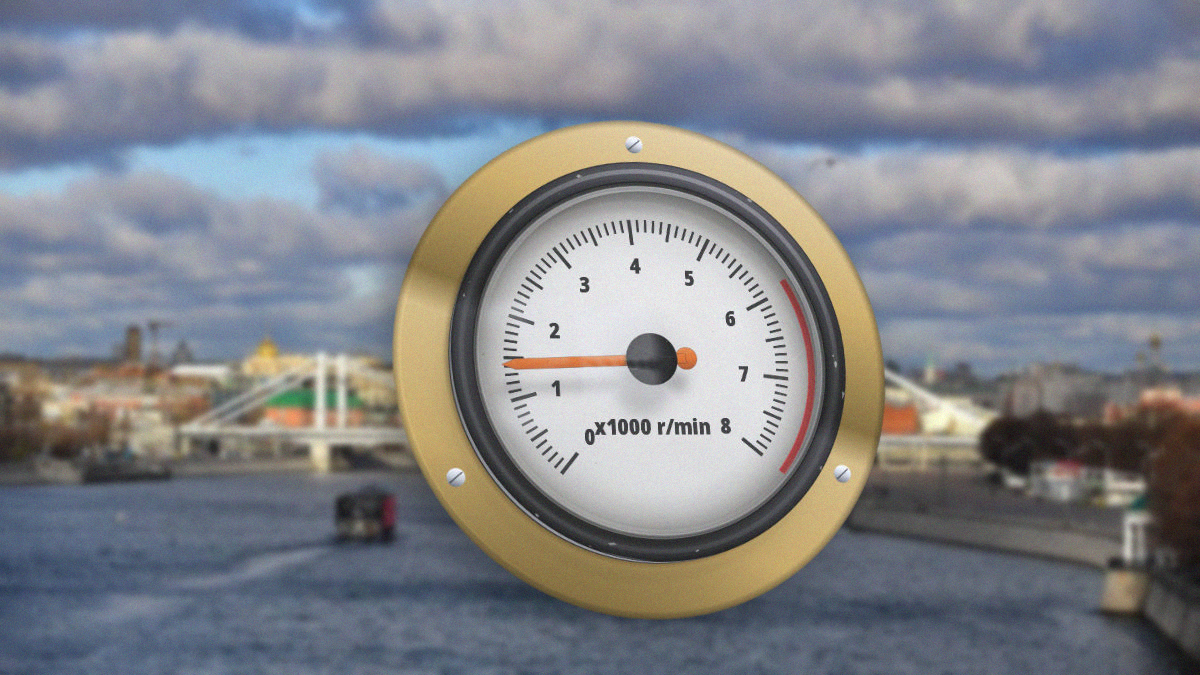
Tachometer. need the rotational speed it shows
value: 1400 rpm
